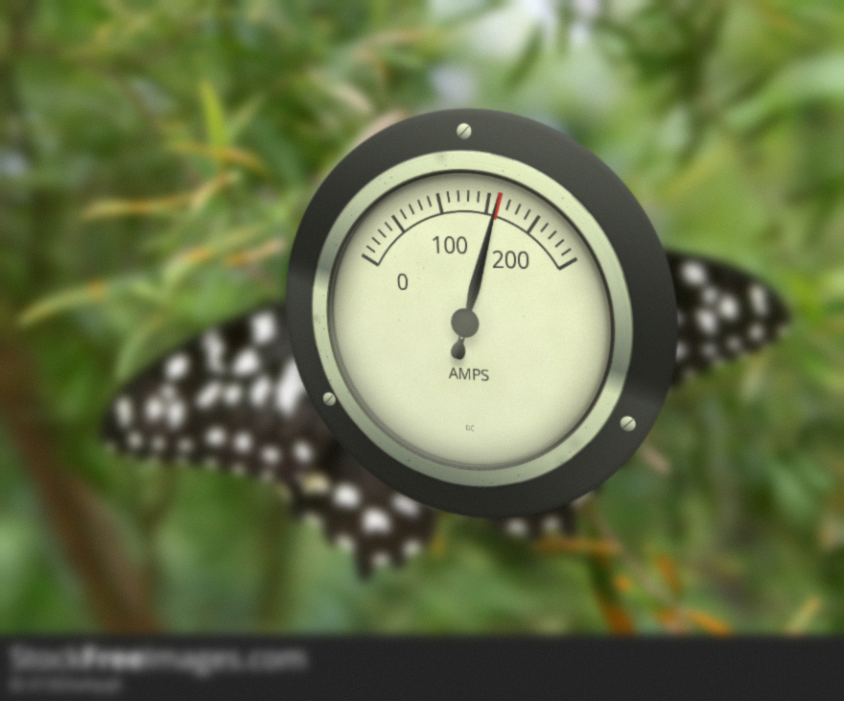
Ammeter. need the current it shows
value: 160 A
